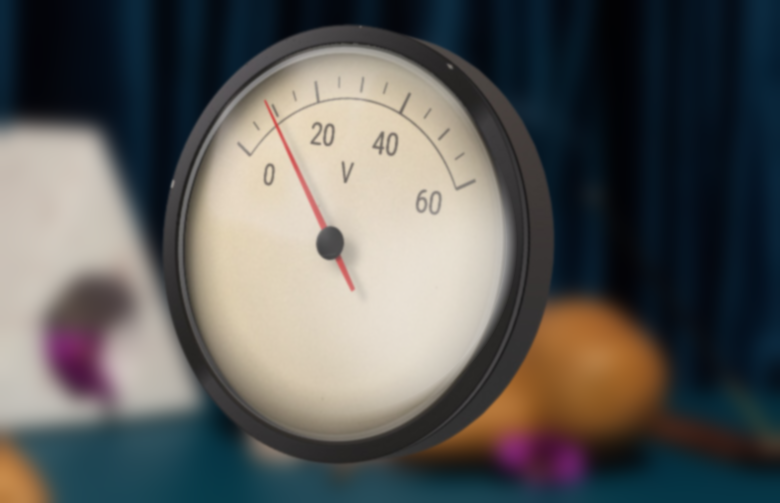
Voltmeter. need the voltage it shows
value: 10 V
